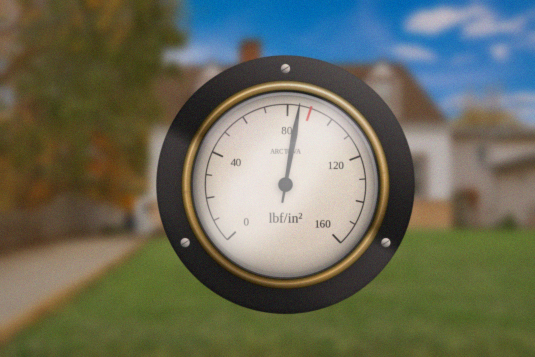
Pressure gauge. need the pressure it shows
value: 85 psi
